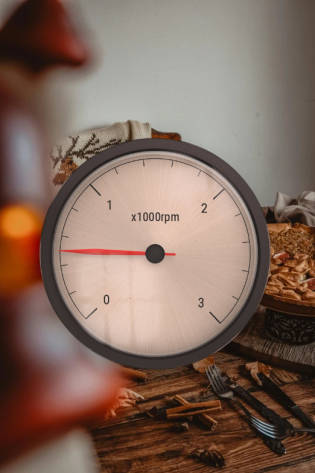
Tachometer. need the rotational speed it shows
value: 500 rpm
